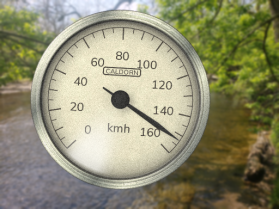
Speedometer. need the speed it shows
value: 152.5 km/h
